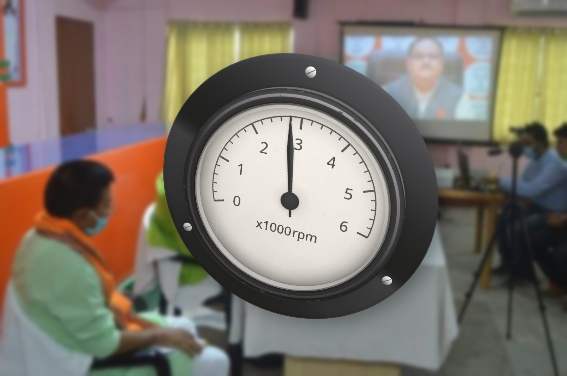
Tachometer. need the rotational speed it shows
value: 2800 rpm
